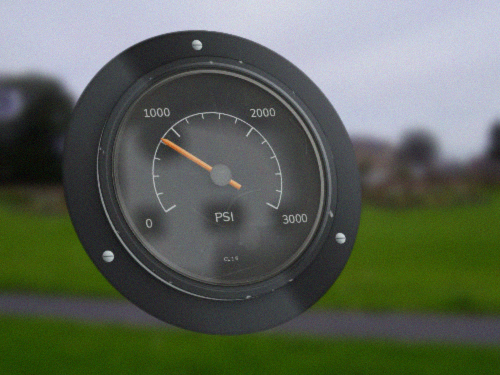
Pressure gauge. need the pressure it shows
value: 800 psi
